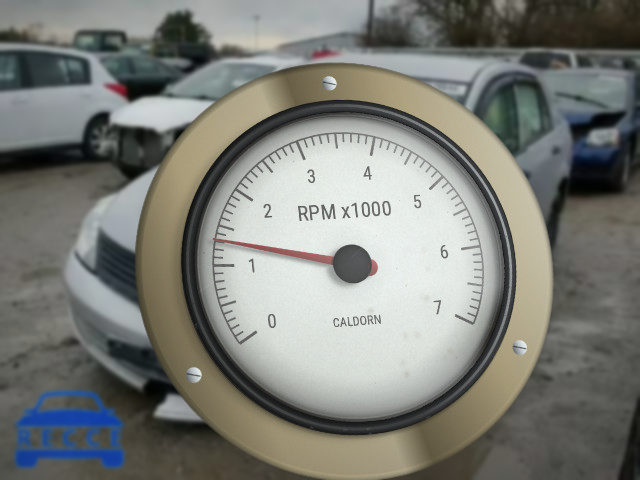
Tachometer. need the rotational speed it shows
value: 1300 rpm
